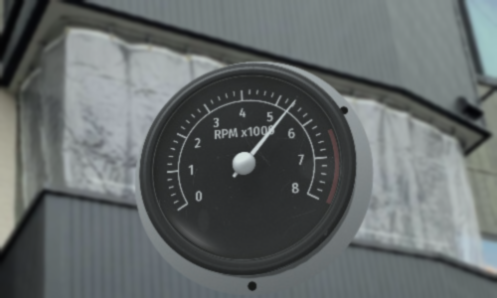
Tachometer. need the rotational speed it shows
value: 5400 rpm
